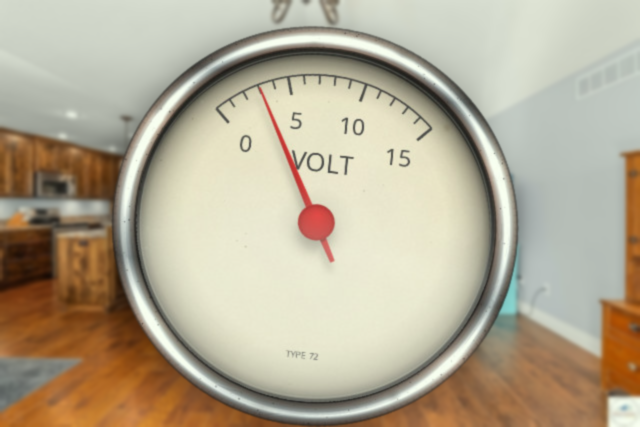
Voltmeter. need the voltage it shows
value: 3 V
